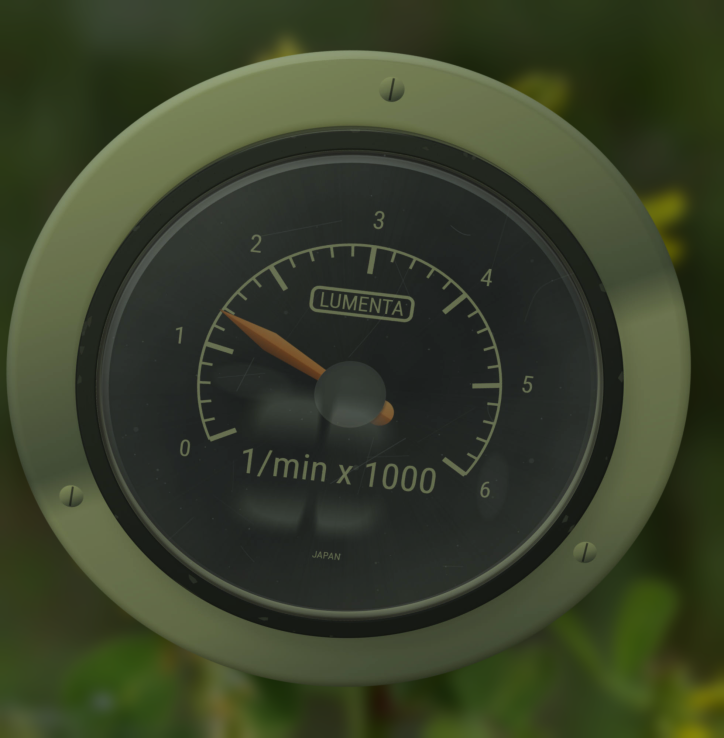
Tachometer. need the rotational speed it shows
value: 1400 rpm
